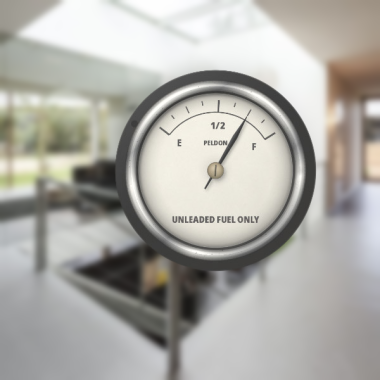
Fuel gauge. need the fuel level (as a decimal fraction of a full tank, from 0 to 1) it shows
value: 0.75
